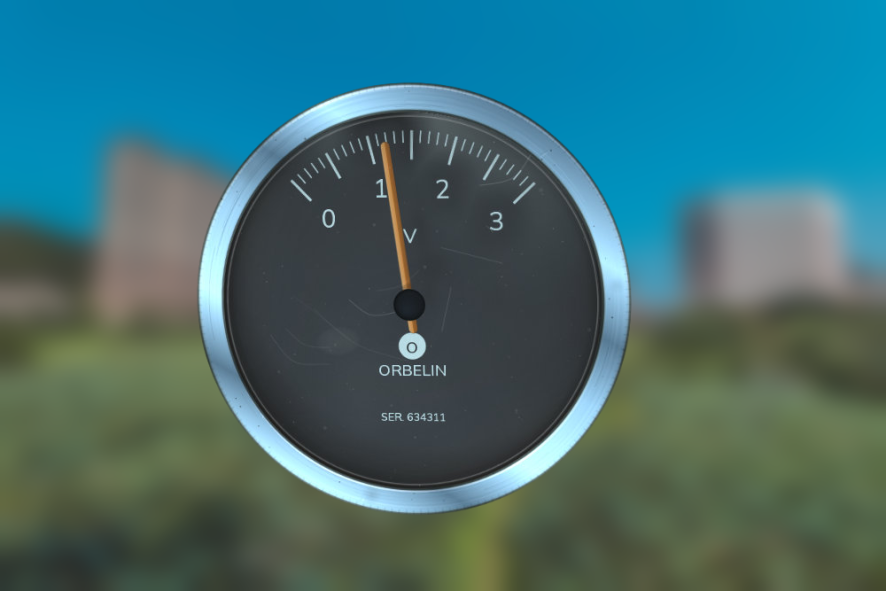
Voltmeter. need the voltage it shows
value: 1.2 V
